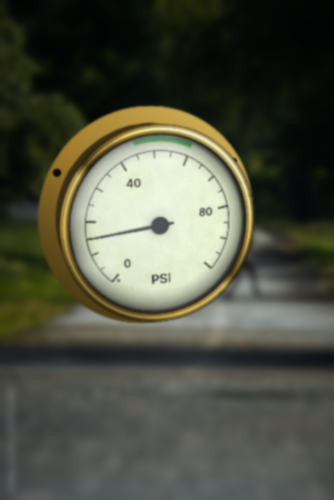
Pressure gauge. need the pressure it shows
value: 15 psi
